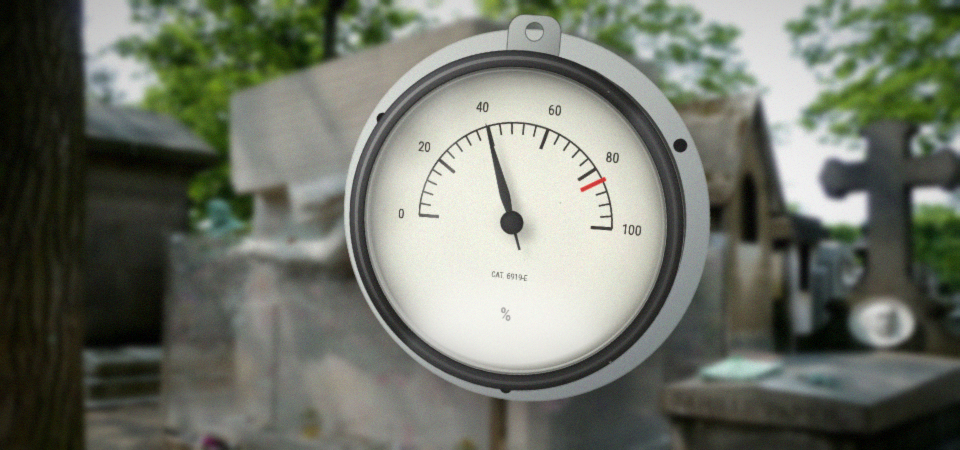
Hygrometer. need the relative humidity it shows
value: 40 %
